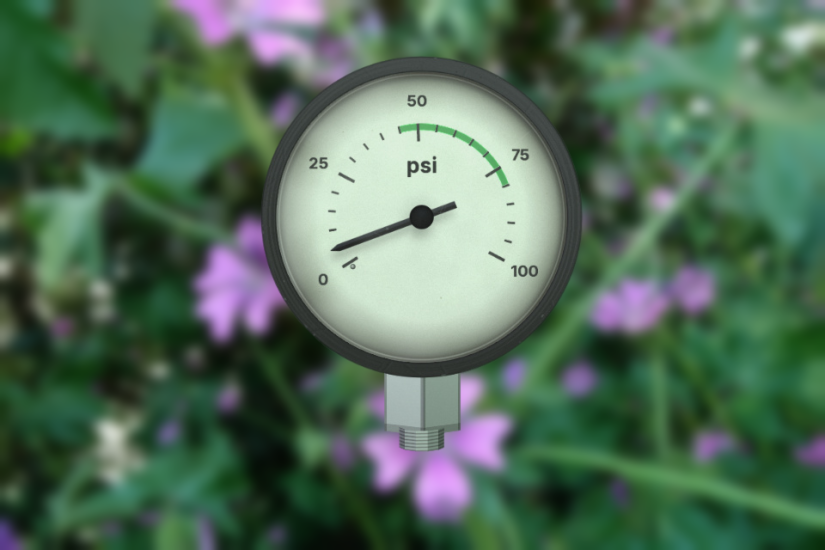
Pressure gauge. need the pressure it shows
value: 5 psi
